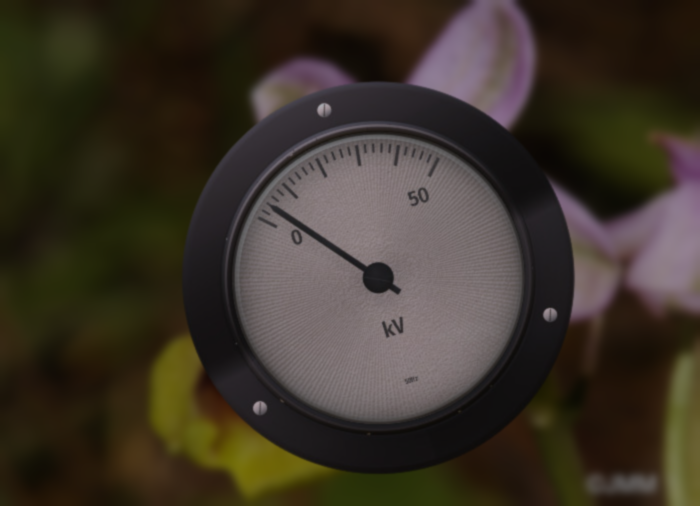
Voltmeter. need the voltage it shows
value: 4 kV
